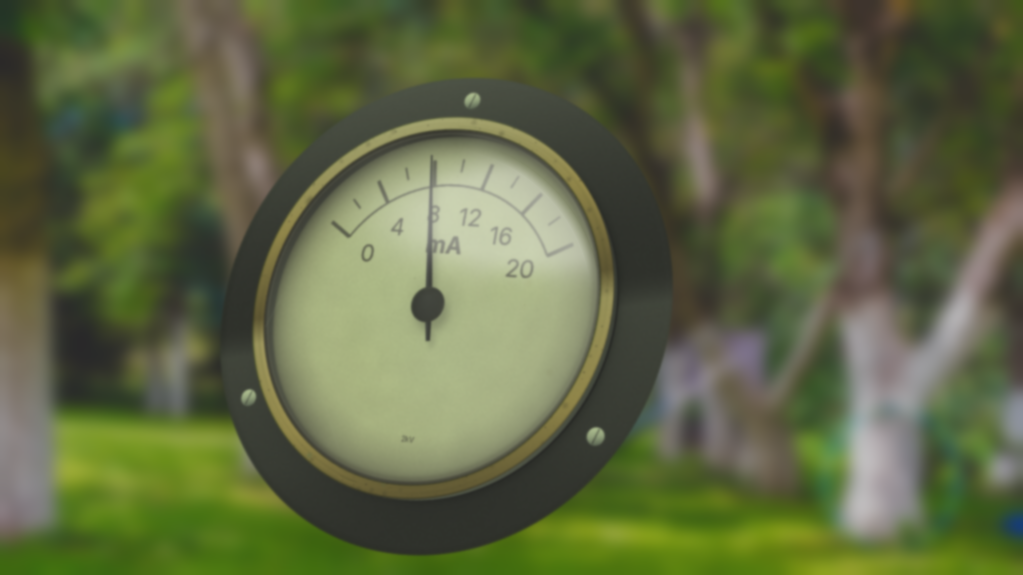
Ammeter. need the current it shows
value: 8 mA
